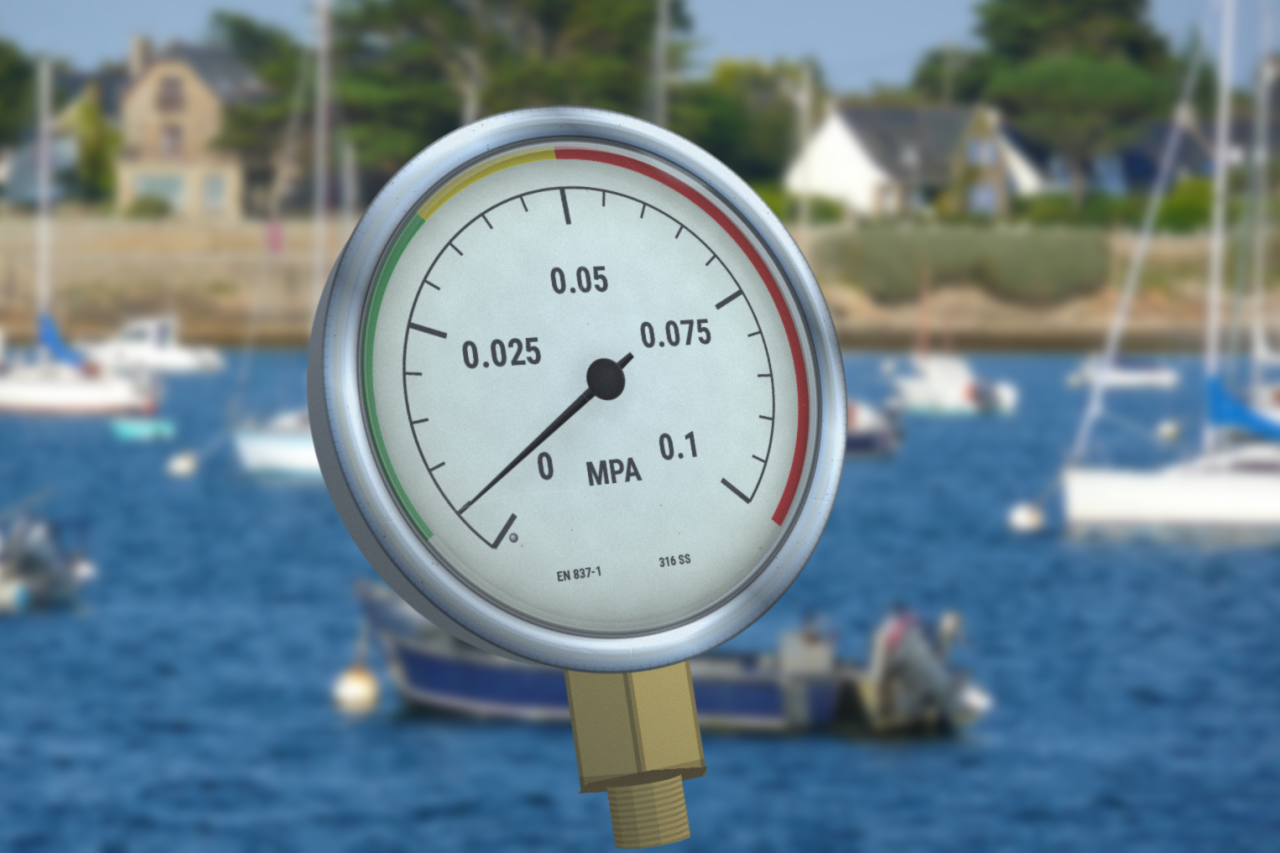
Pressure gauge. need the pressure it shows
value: 0.005 MPa
